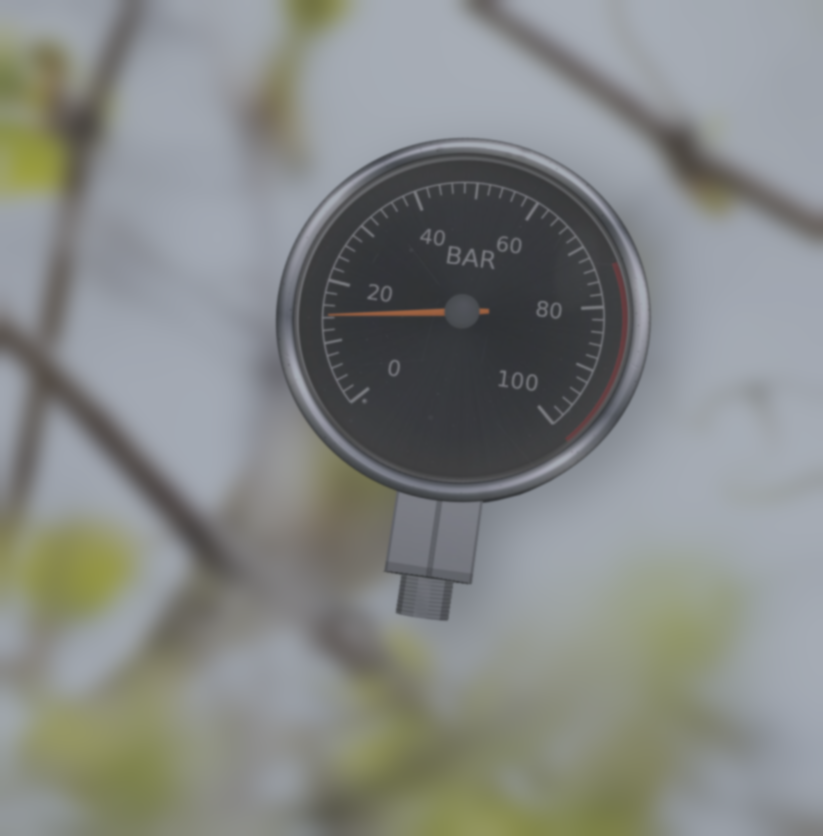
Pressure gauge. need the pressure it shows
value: 14 bar
